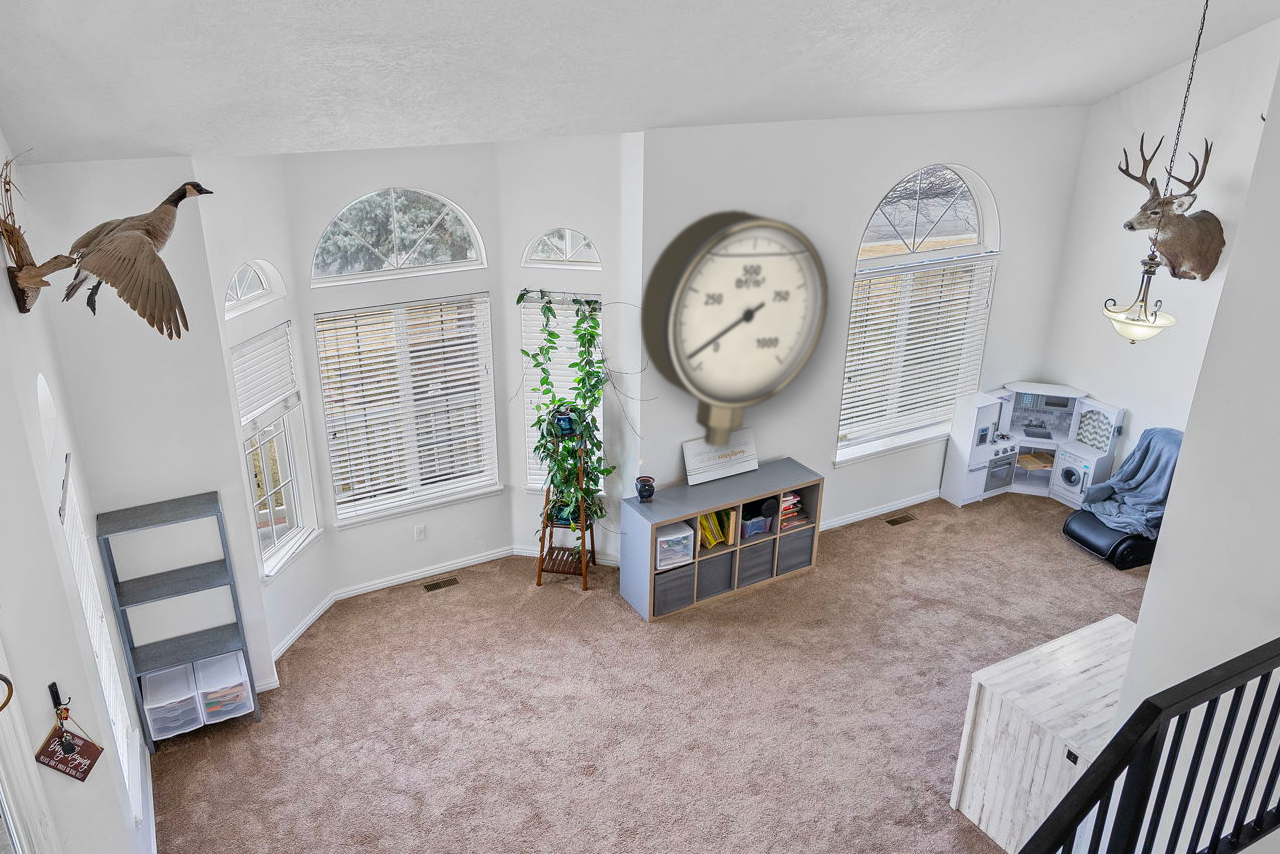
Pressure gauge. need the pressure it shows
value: 50 psi
